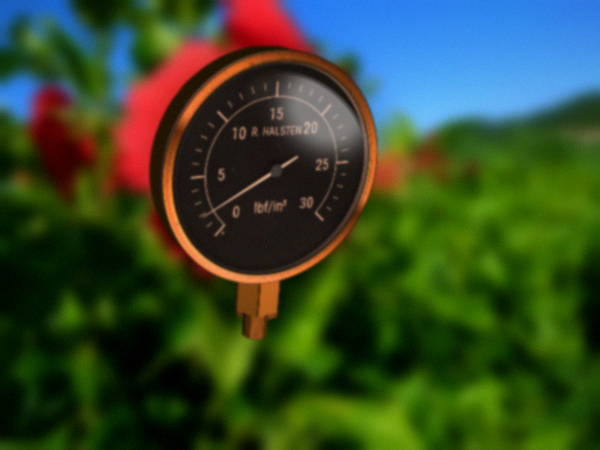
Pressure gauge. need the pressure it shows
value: 2 psi
